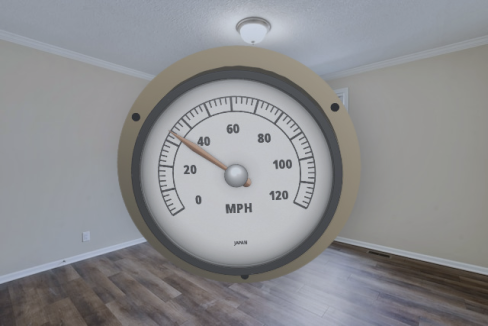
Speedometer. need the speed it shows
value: 34 mph
